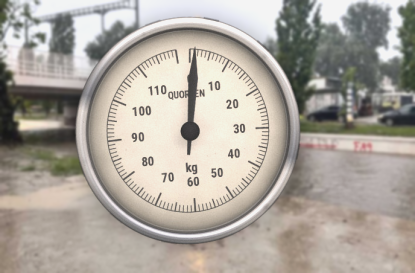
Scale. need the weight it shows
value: 1 kg
